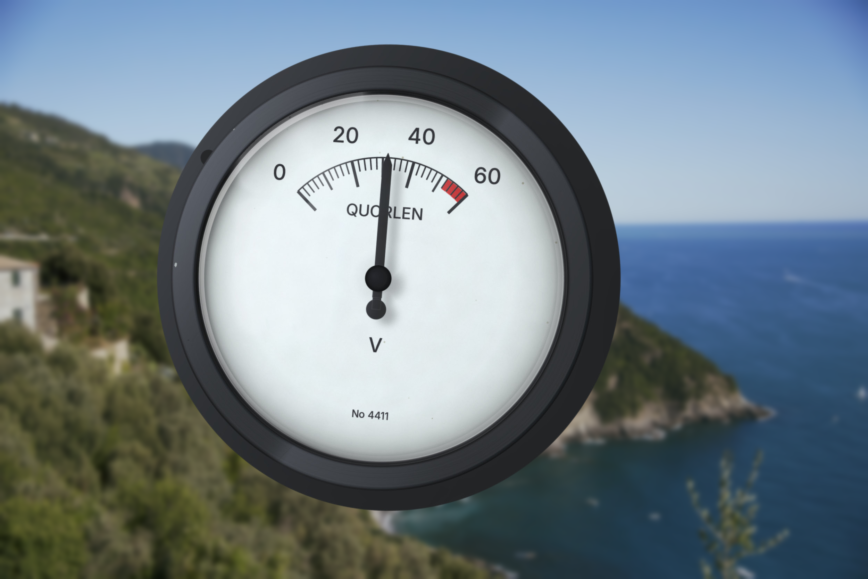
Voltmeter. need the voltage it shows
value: 32 V
